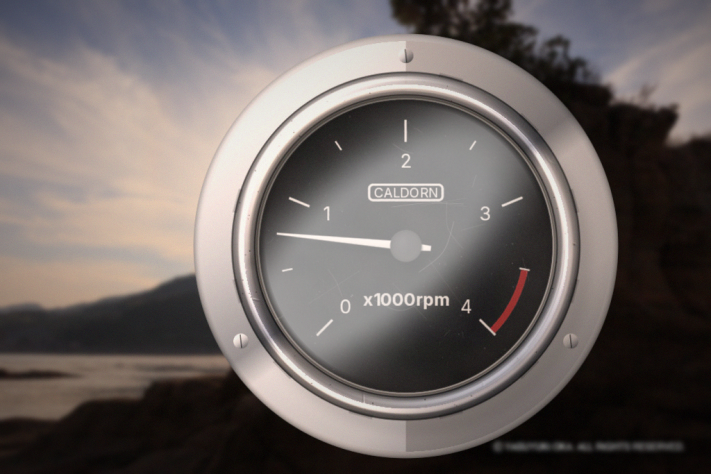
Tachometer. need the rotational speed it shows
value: 750 rpm
